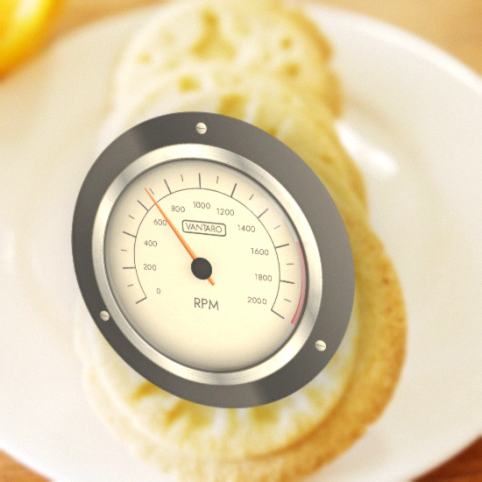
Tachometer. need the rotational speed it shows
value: 700 rpm
